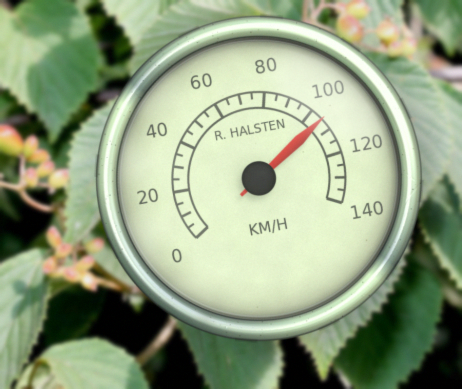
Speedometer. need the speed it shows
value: 105 km/h
